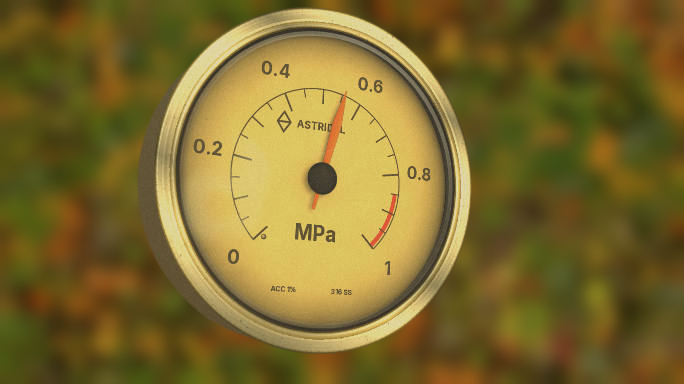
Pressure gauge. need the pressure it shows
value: 0.55 MPa
